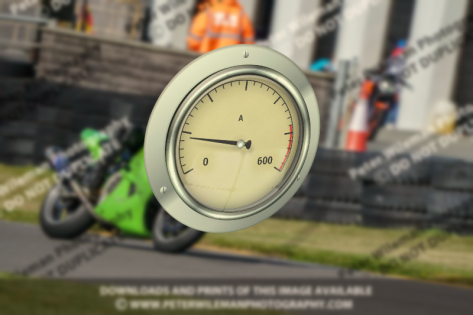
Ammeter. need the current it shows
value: 90 A
